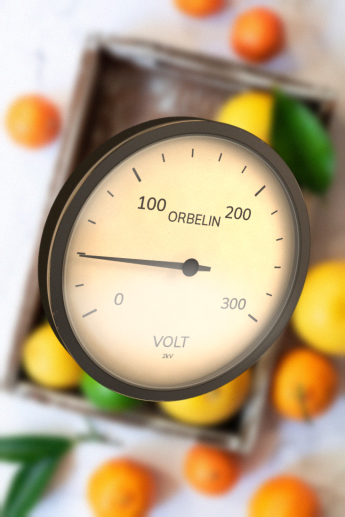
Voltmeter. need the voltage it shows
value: 40 V
